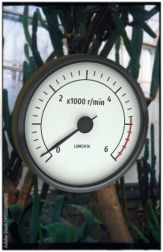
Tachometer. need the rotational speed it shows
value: 200 rpm
